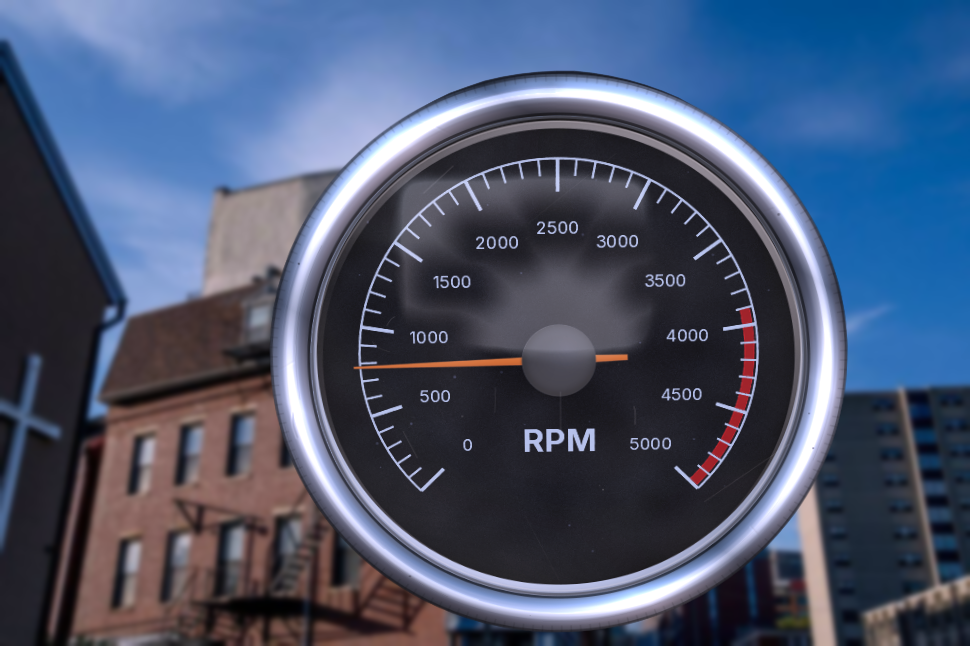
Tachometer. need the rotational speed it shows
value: 800 rpm
